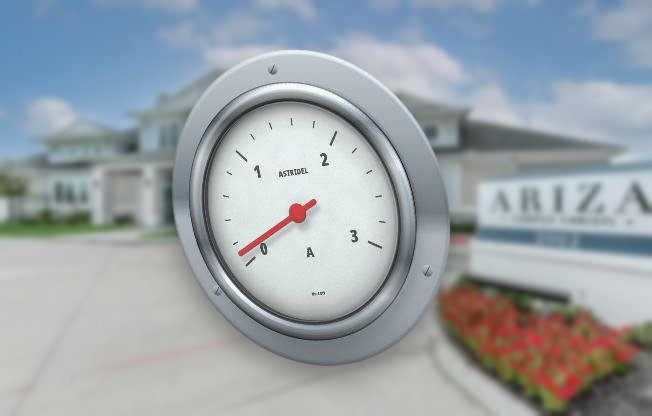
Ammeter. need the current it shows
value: 0.1 A
